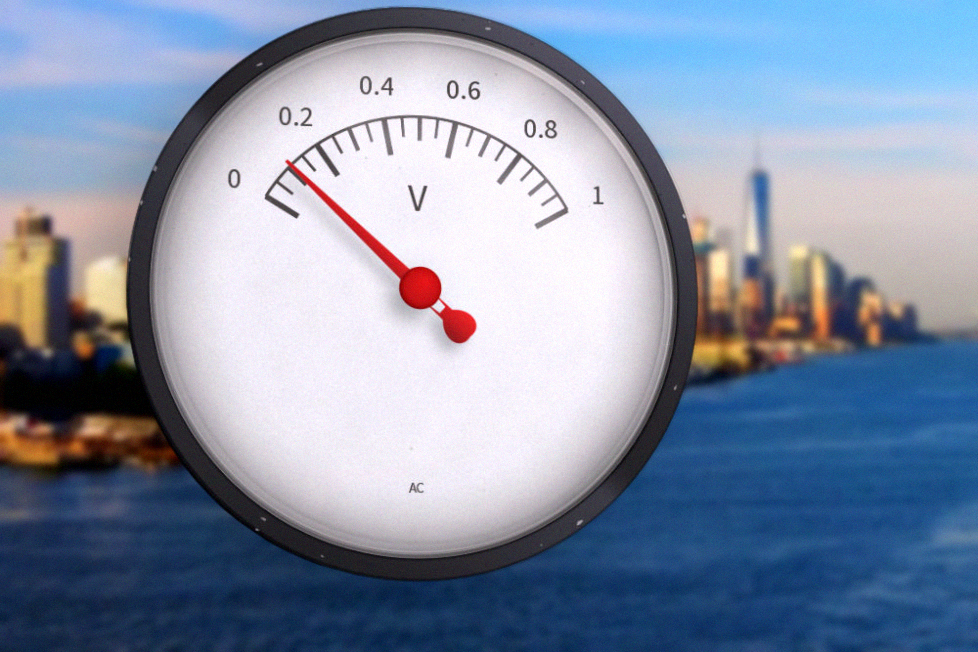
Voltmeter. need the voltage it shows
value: 0.1 V
